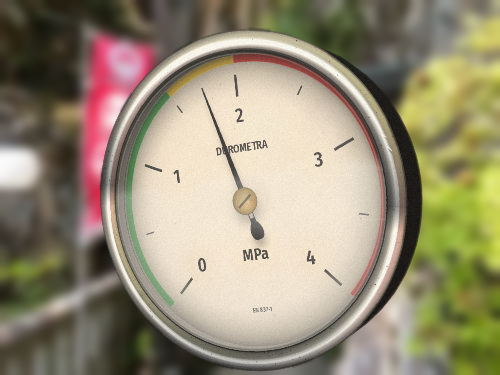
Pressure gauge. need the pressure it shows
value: 1.75 MPa
